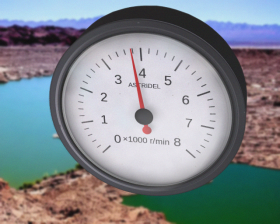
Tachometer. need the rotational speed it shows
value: 3800 rpm
